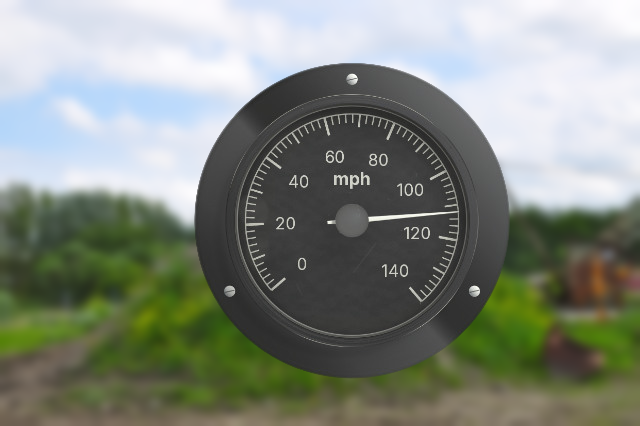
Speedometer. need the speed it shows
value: 112 mph
